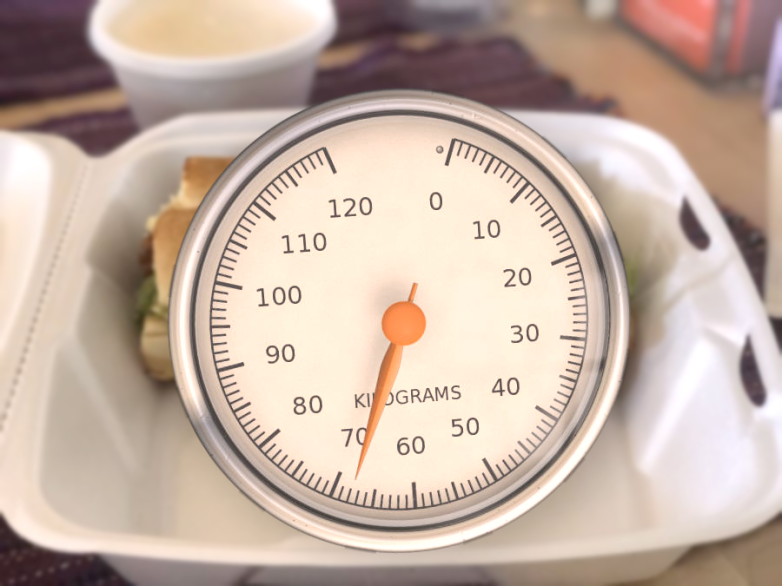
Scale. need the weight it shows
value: 68 kg
